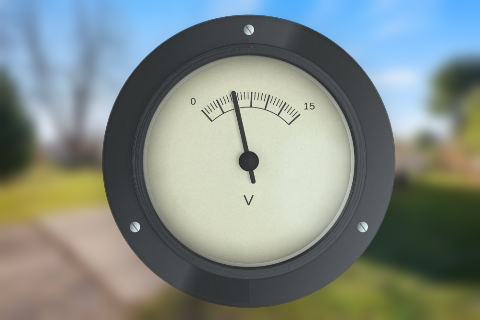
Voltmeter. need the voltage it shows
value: 5 V
